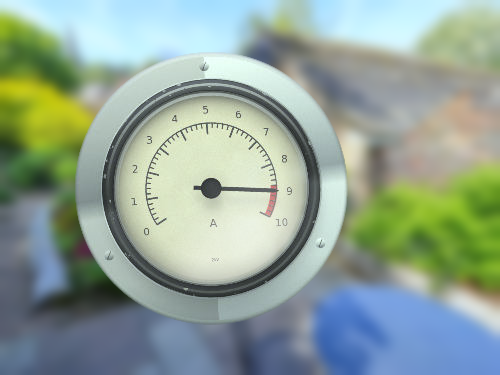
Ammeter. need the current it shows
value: 9 A
